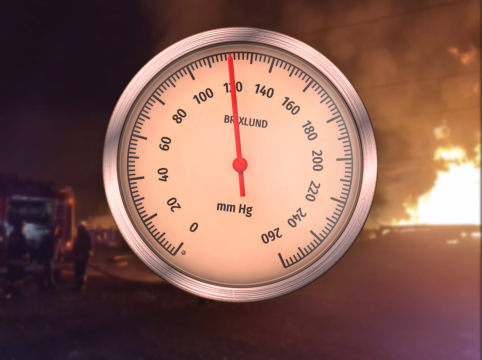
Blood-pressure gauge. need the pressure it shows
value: 120 mmHg
